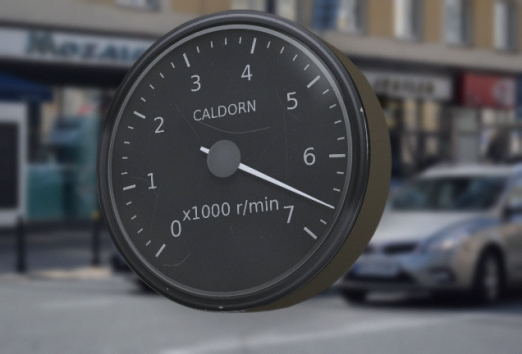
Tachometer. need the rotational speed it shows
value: 6600 rpm
